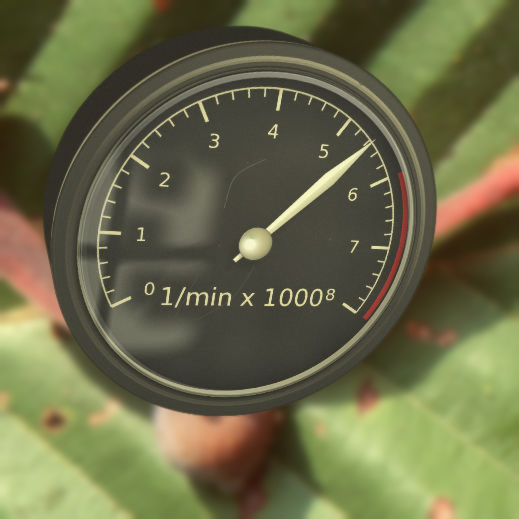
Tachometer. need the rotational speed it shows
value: 5400 rpm
